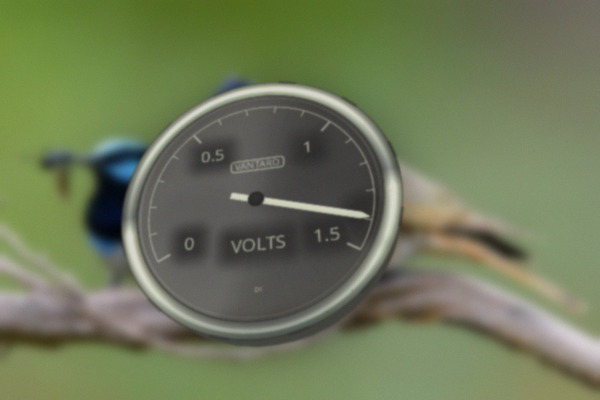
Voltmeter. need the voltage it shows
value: 1.4 V
